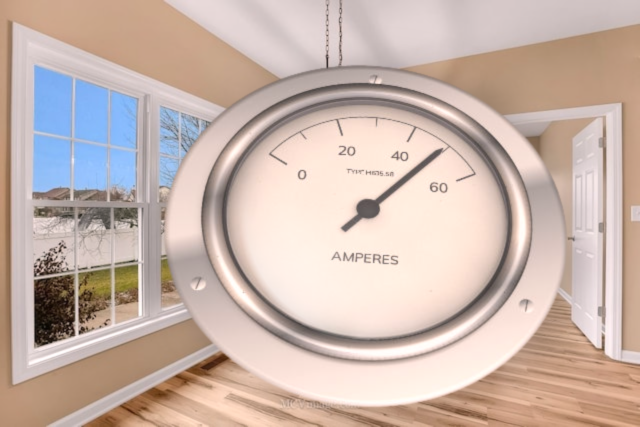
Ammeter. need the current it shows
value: 50 A
